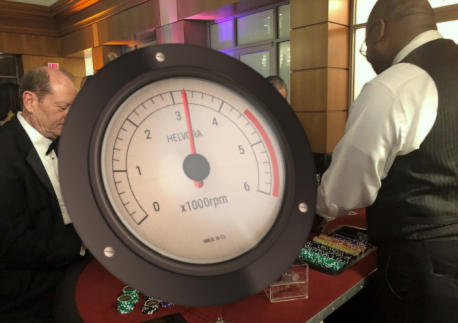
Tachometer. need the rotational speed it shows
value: 3200 rpm
